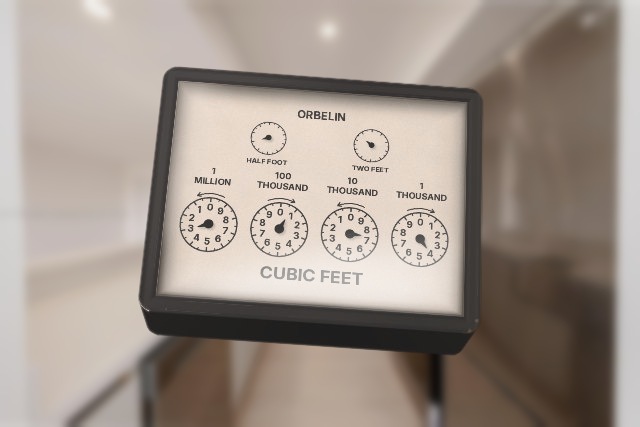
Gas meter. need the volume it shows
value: 307400 ft³
